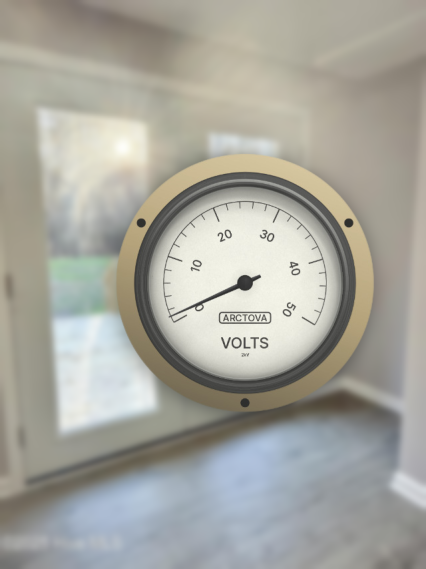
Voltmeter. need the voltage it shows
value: 1 V
